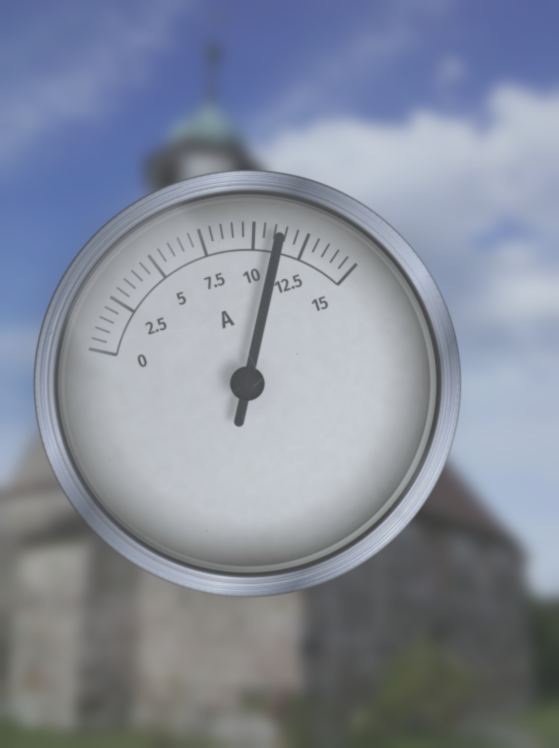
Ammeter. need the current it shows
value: 11.25 A
